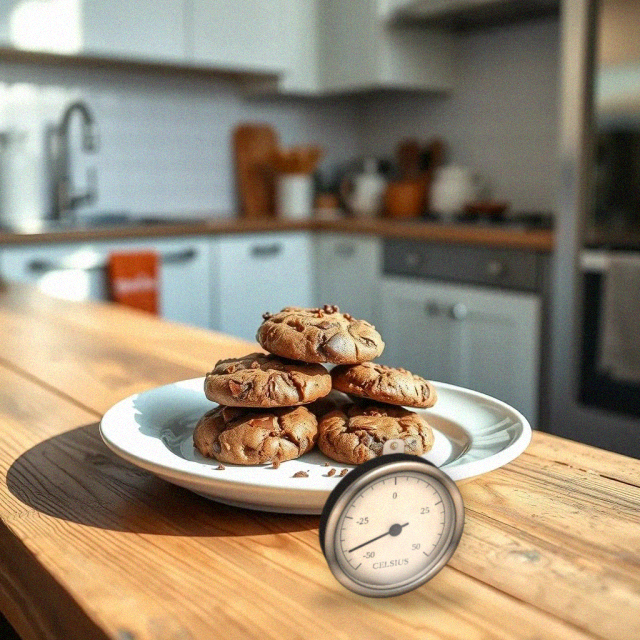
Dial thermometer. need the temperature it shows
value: -40 °C
